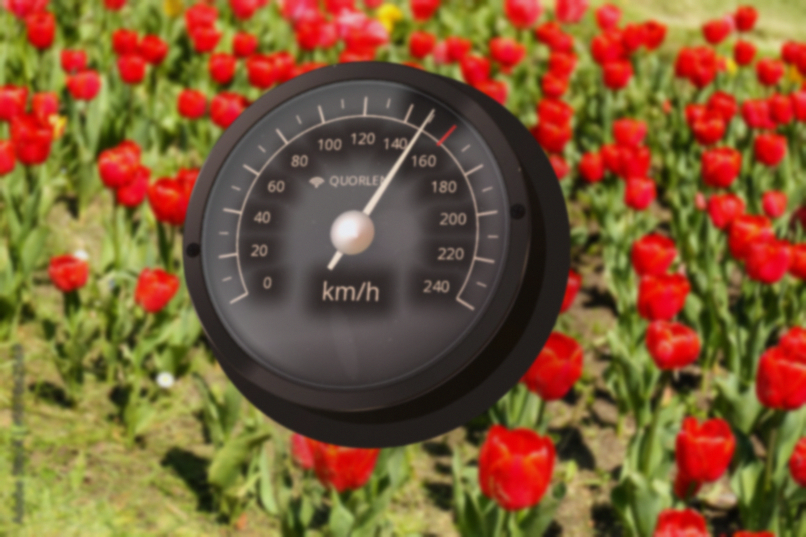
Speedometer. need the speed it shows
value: 150 km/h
